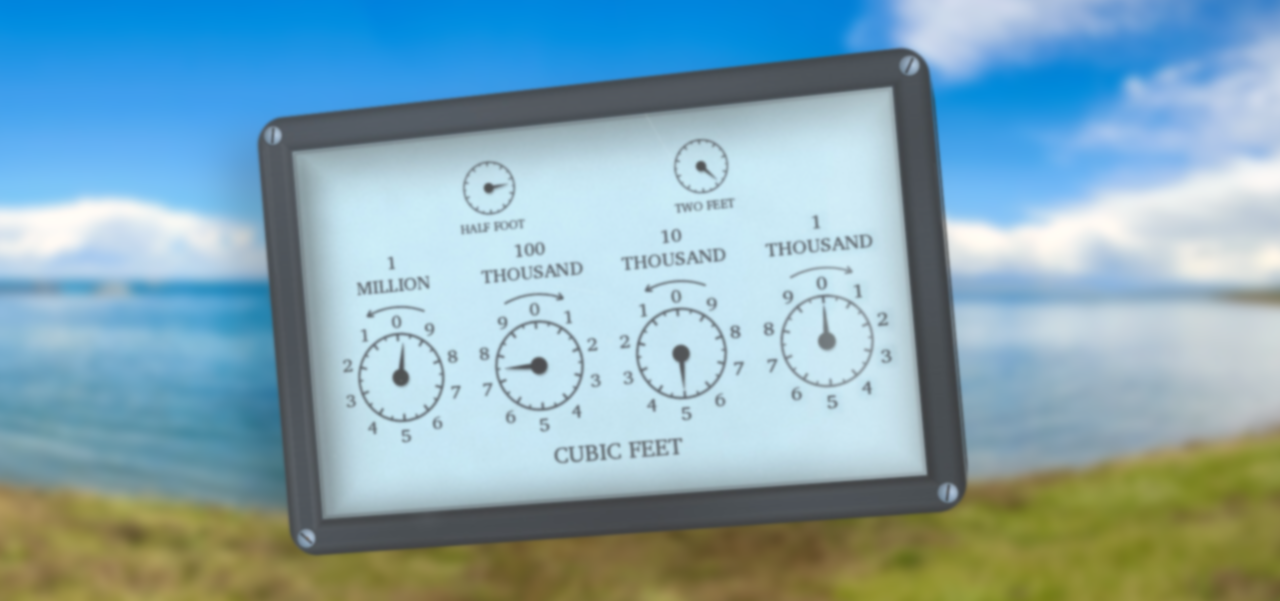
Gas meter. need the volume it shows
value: 975000 ft³
